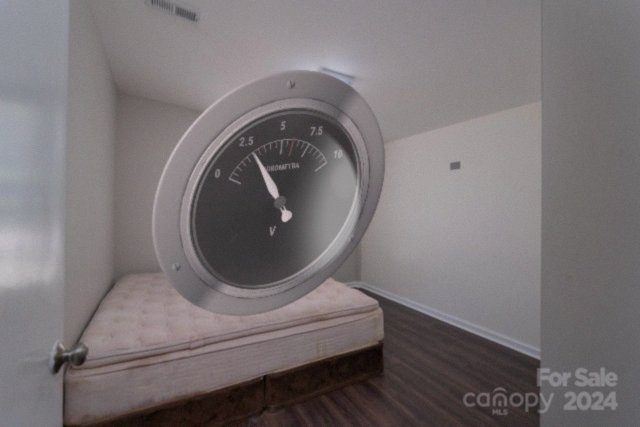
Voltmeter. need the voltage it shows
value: 2.5 V
